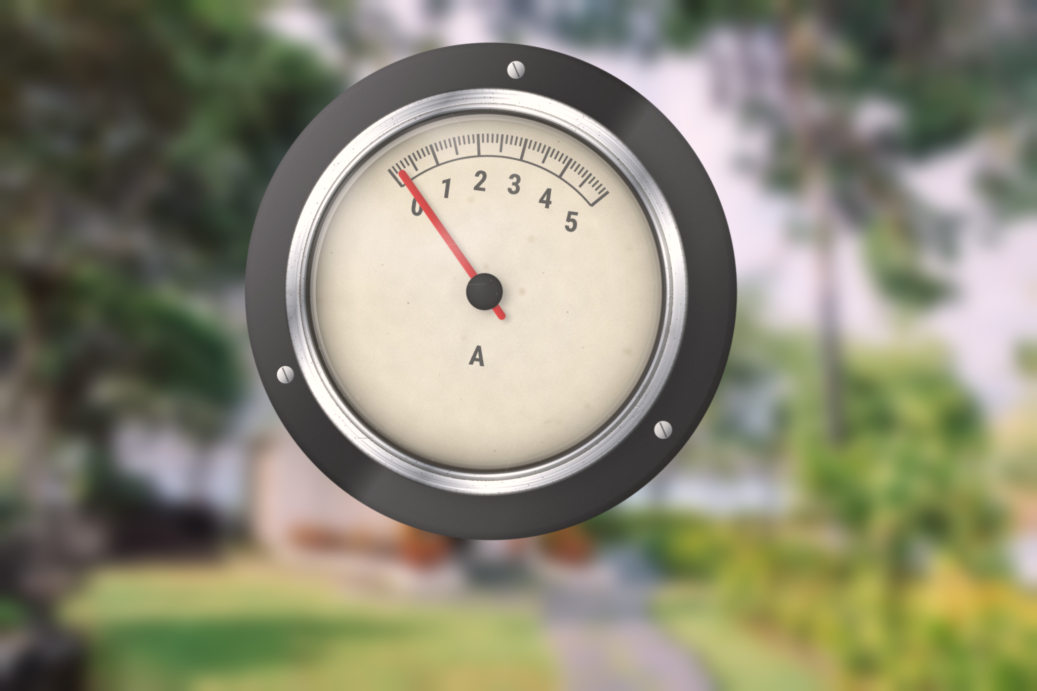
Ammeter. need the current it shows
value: 0.2 A
